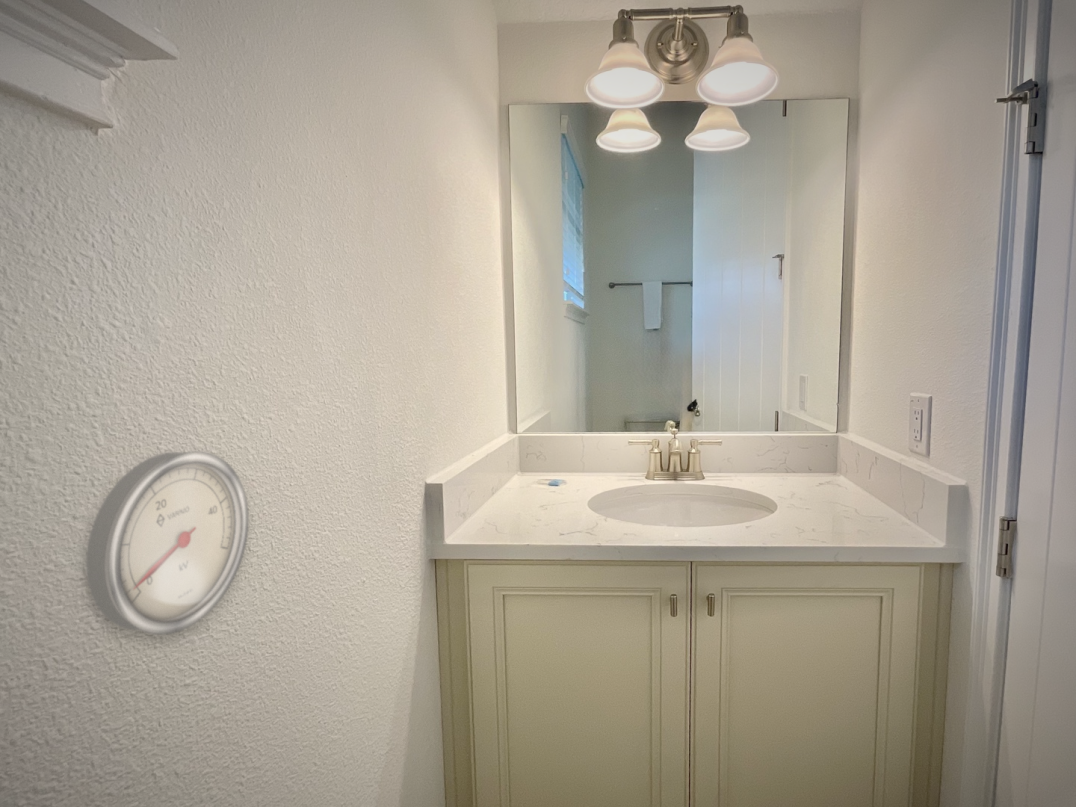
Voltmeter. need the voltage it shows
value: 2 kV
